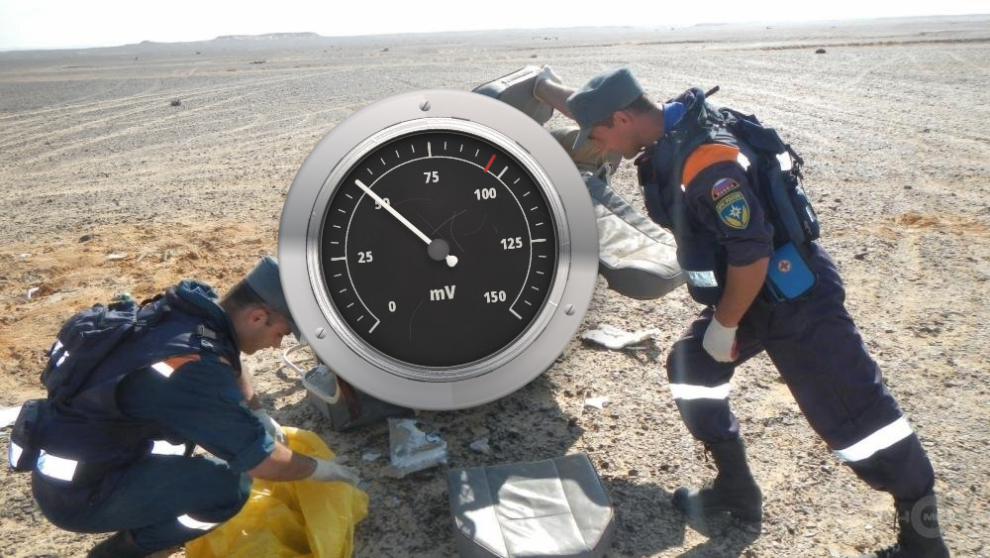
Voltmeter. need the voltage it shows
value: 50 mV
